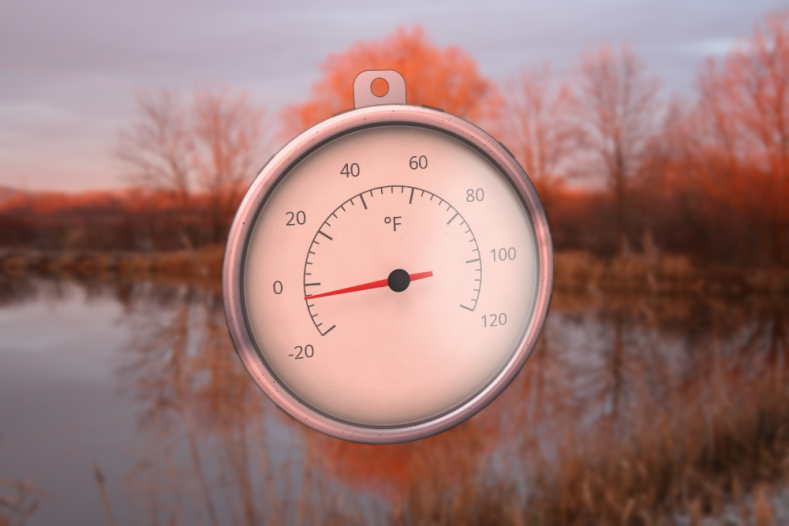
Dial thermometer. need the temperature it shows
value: -4 °F
